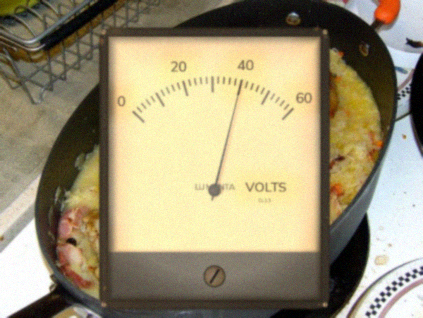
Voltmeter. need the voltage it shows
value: 40 V
